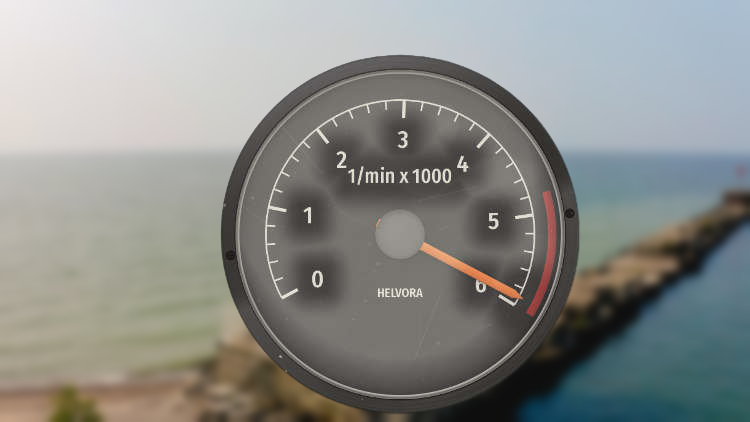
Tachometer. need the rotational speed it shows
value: 5900 rpm
